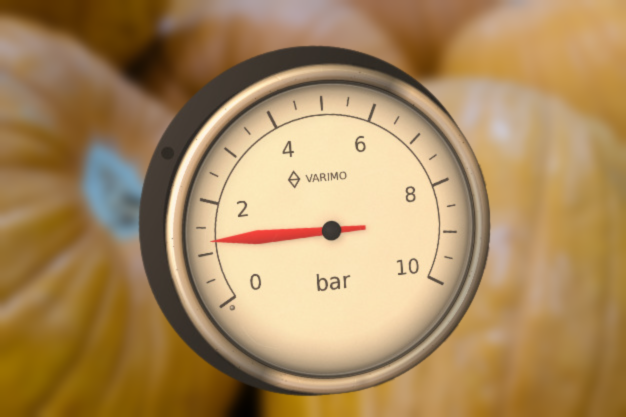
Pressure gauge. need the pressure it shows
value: 1.25 bar
